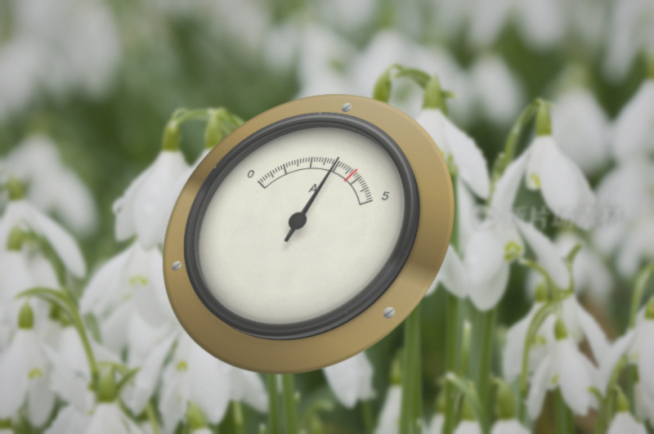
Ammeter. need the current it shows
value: 3 A
